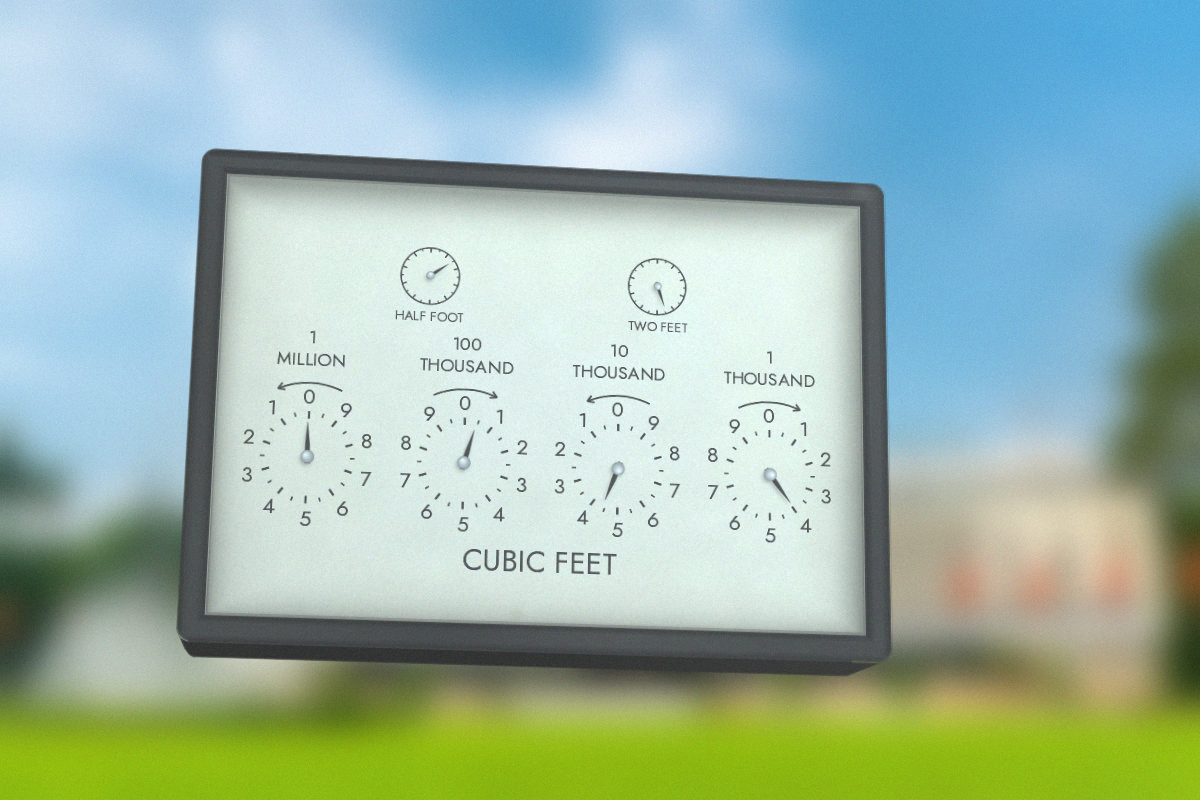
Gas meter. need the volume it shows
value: 4400 ft³
